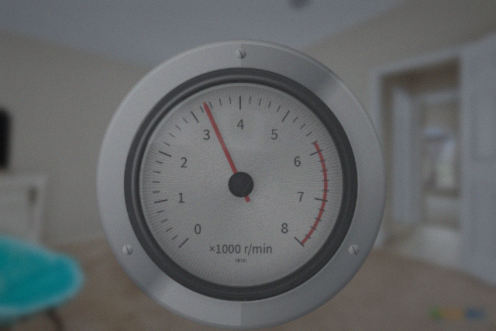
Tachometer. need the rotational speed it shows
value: 3300 rpm
